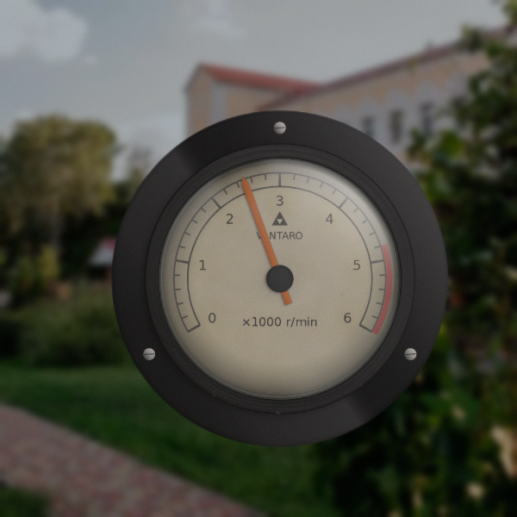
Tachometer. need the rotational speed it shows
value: 2500 rpm
